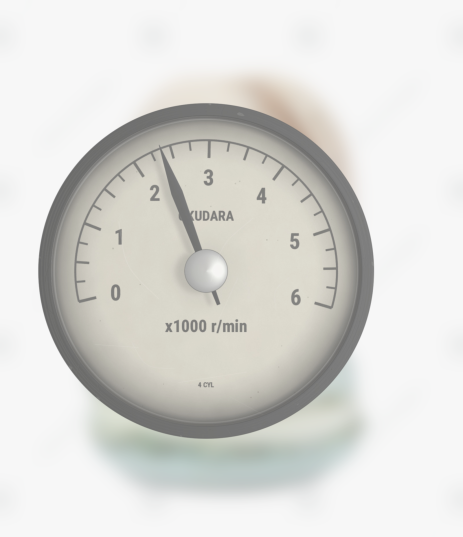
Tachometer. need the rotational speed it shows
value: 2375 rpm
